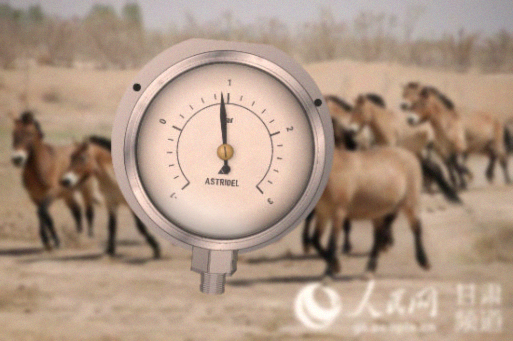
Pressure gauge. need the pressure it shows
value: 0.9 bar
